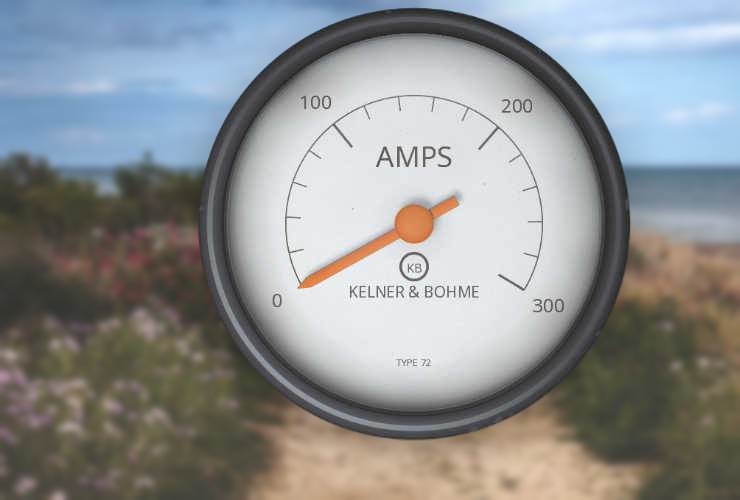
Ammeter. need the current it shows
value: 0 A
